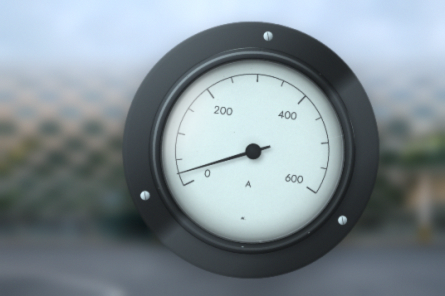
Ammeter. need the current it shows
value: 25 A
